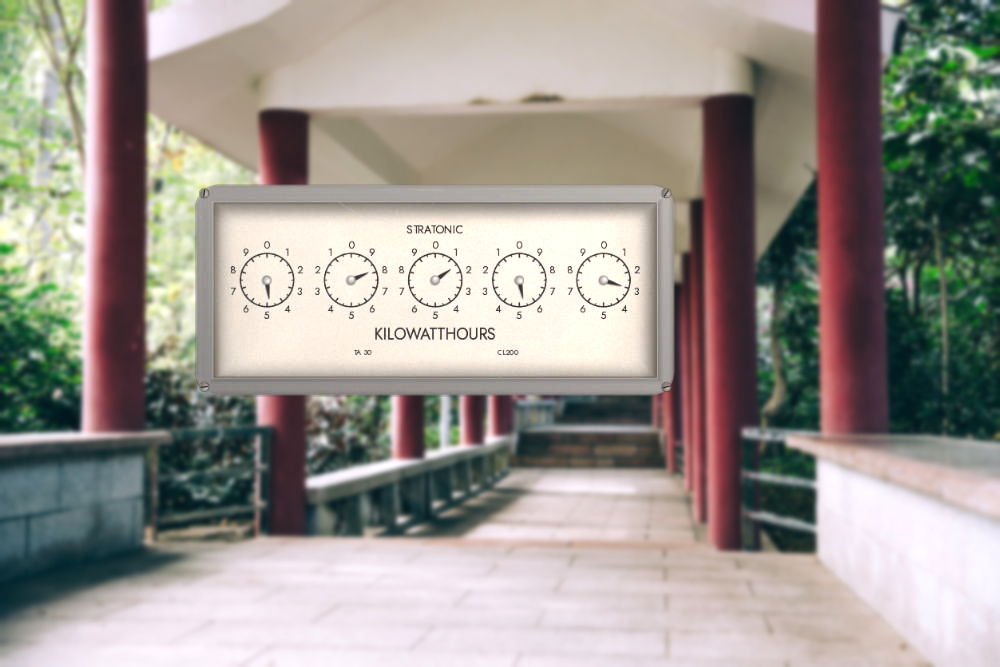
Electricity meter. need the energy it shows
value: 48153 kWh
